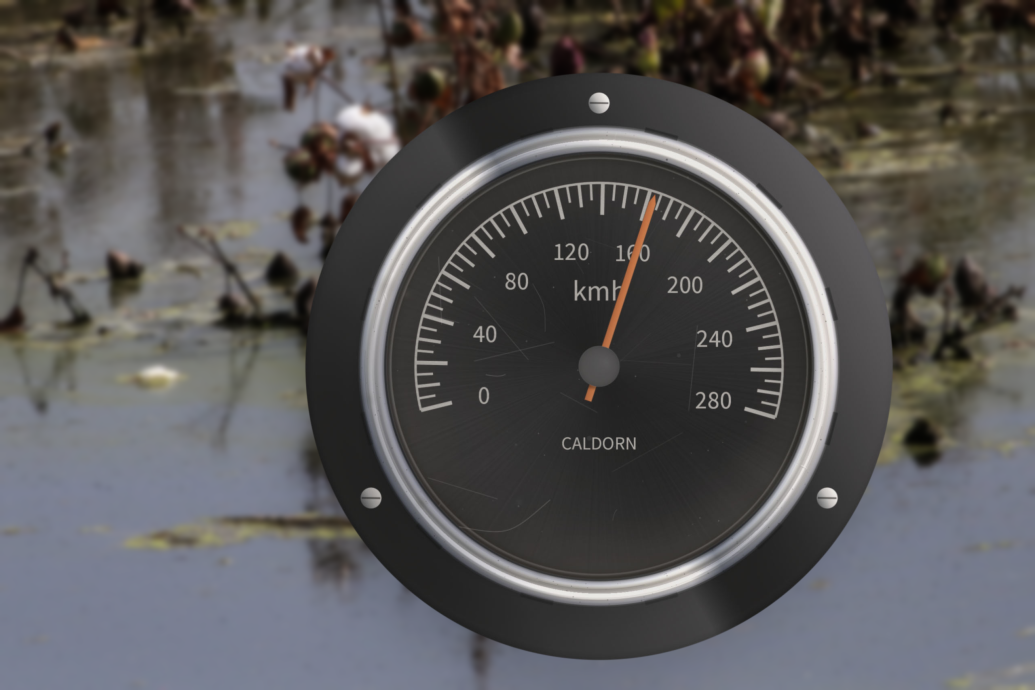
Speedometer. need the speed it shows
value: 162.5 km/h
